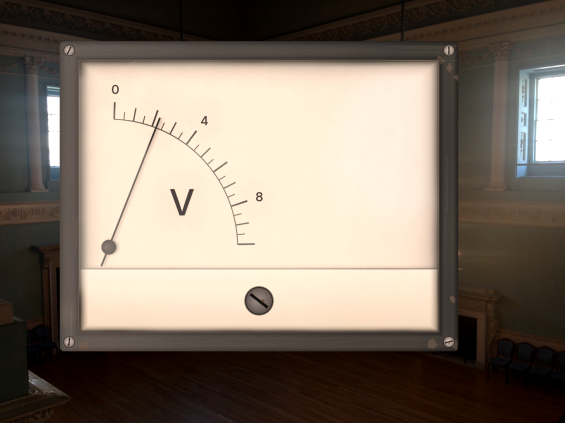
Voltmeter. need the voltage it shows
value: 2.25 V
